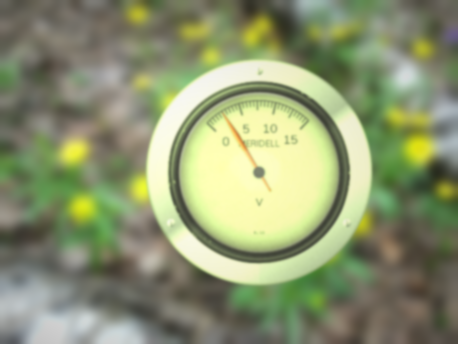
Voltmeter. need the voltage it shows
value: 2.5 V
